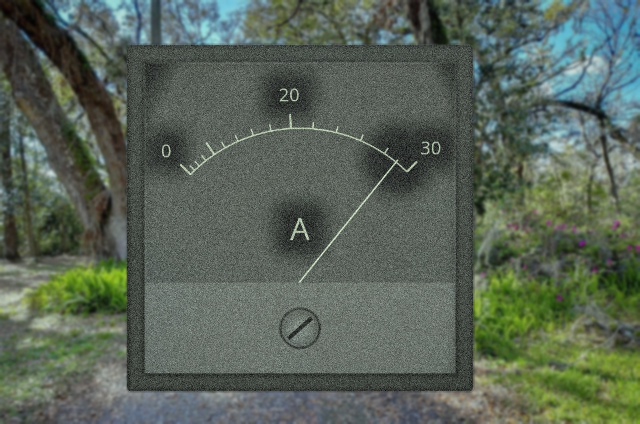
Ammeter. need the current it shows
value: 29 A
